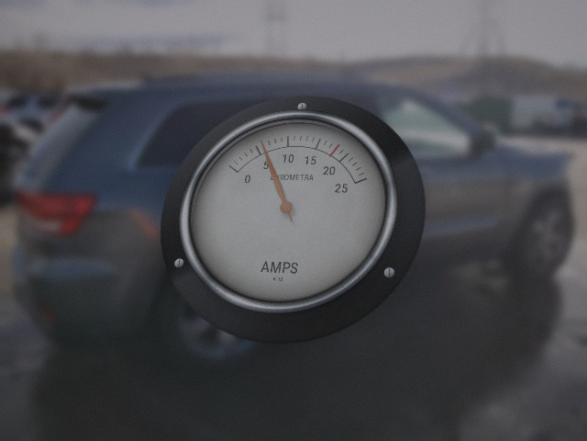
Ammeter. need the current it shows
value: 6 A
